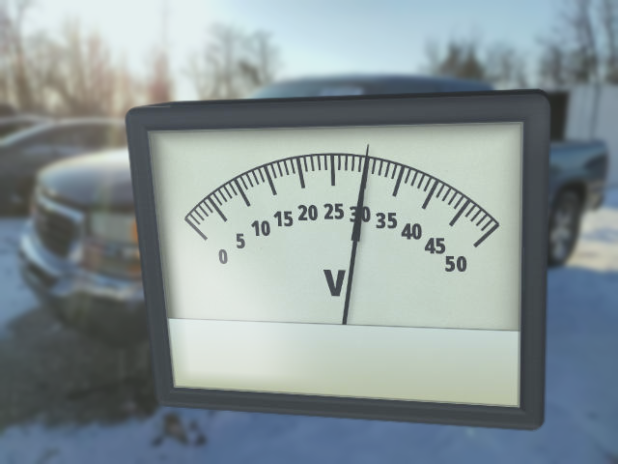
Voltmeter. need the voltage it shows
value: 30 V
